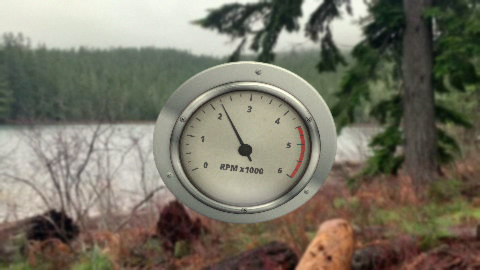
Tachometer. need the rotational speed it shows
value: 2250 rpm
